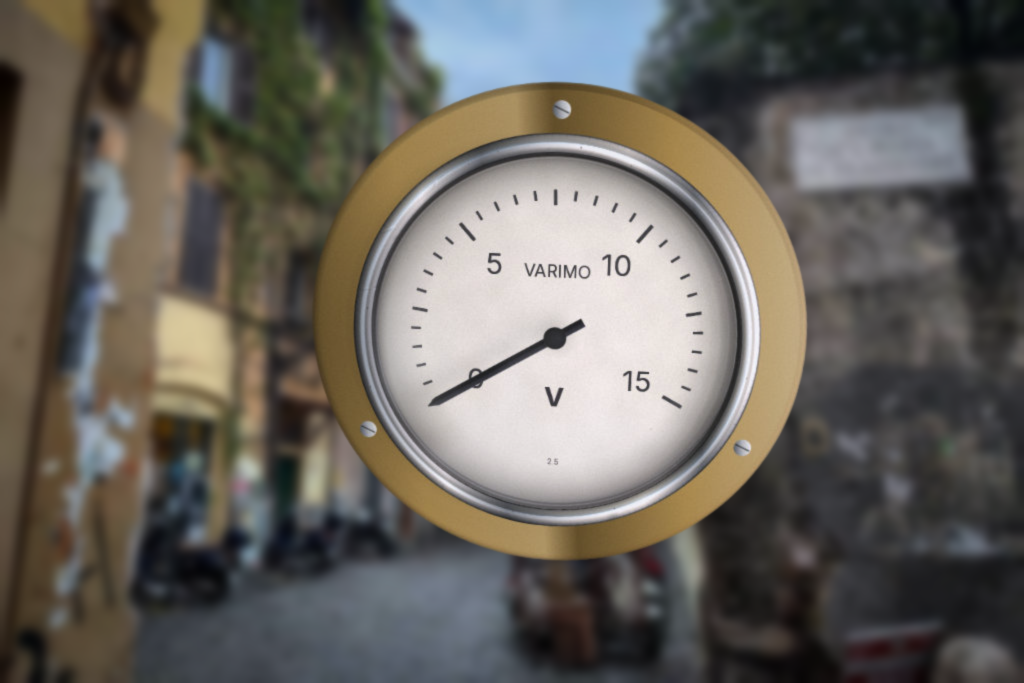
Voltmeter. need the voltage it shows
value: 0 V
